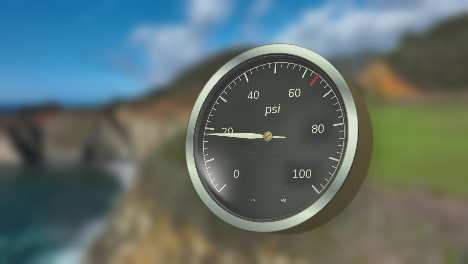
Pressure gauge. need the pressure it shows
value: 18 psi
